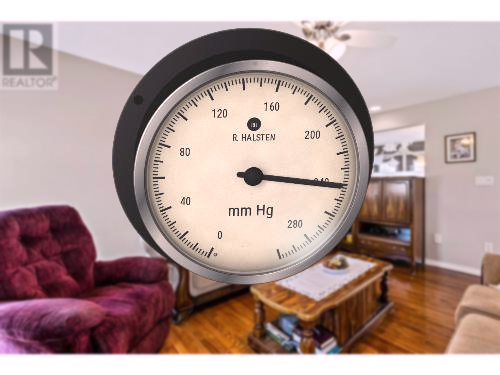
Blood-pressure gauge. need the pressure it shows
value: 240 mmHg
